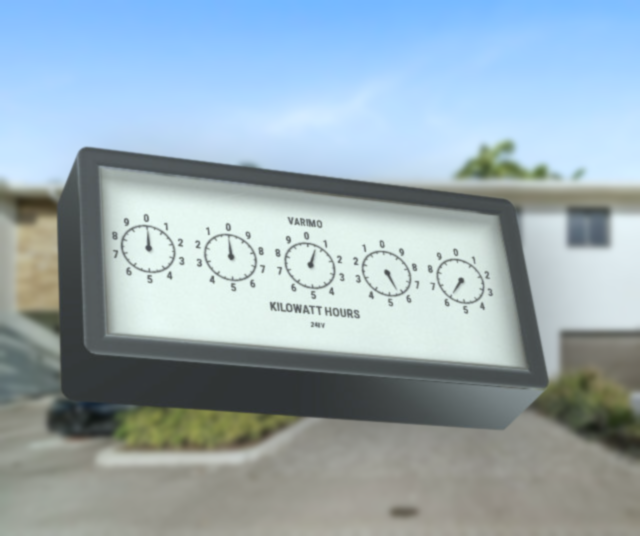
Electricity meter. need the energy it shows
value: 56 kWh
